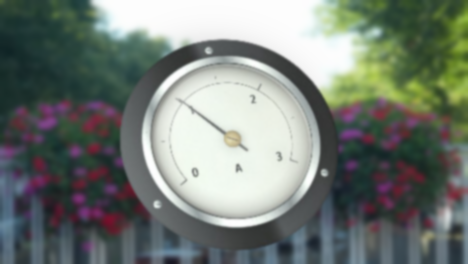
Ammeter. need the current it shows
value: 1 A
